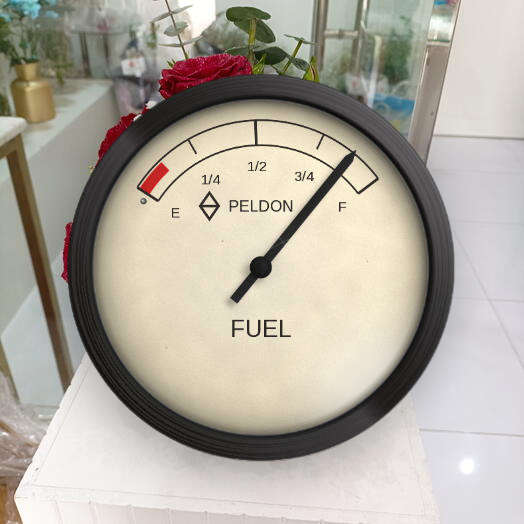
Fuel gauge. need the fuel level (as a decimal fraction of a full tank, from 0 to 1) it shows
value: 0.875
